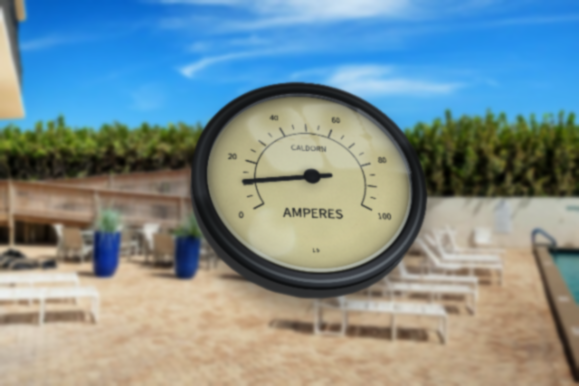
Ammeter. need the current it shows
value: 10 A
